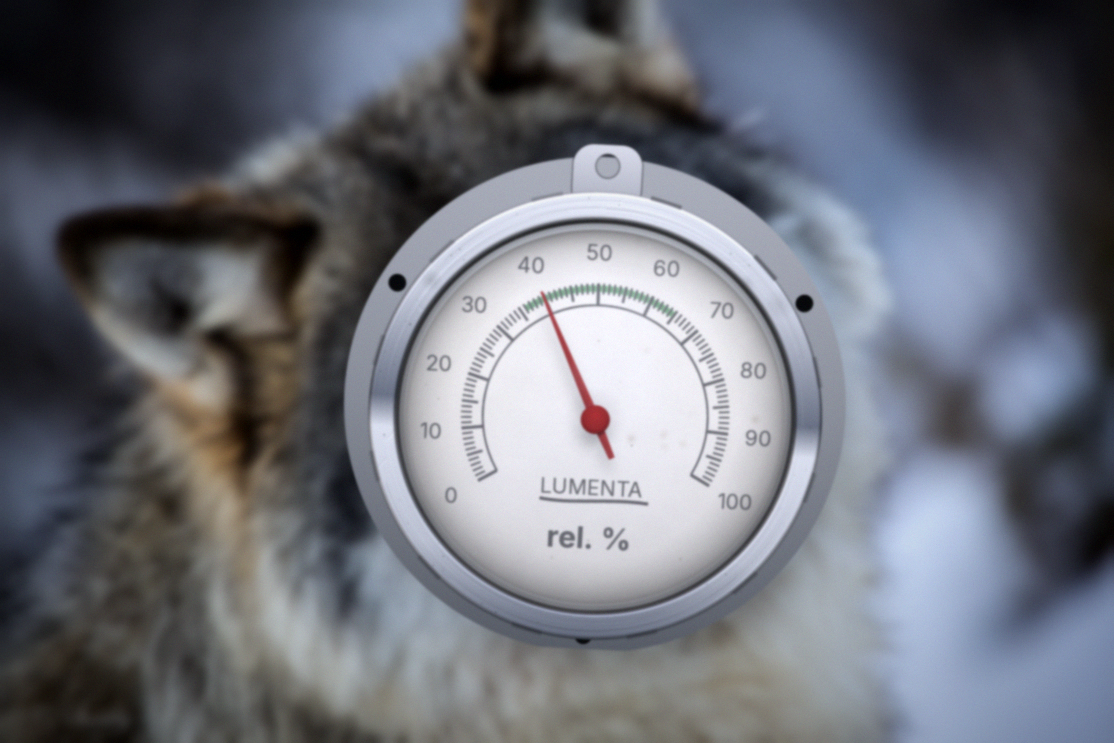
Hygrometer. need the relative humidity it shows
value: 40 %
